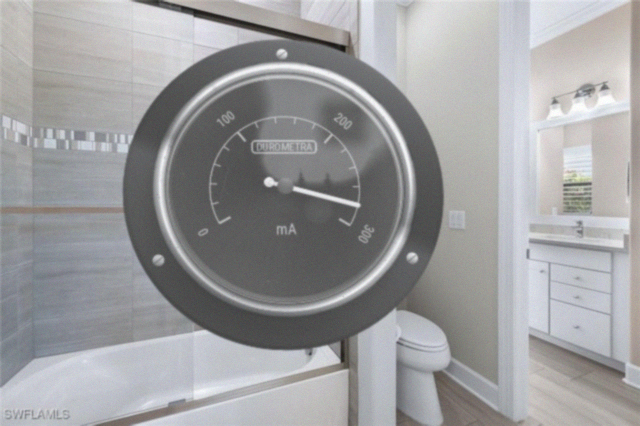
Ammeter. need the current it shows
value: 280 mA
